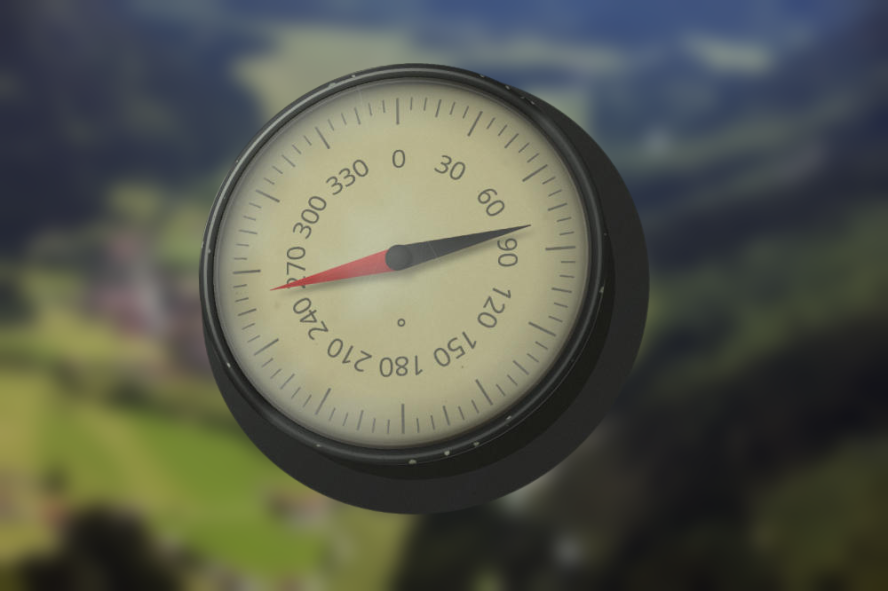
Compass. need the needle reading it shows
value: 260 °
